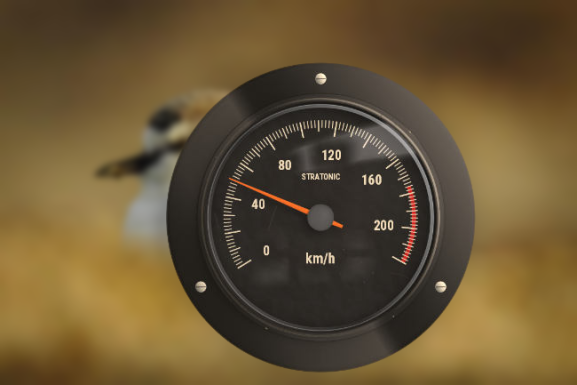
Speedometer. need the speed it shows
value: 50 km/h
